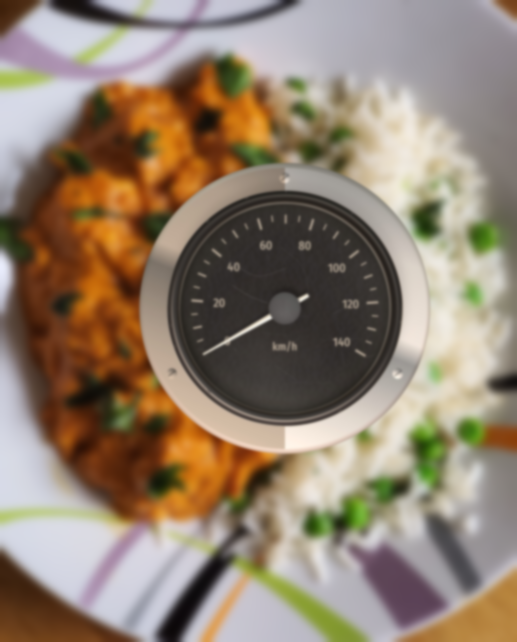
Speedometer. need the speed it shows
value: 0 km/h
